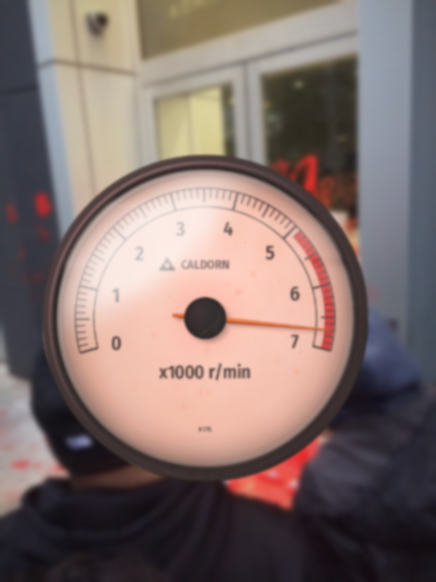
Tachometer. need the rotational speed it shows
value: 6700 rpm
